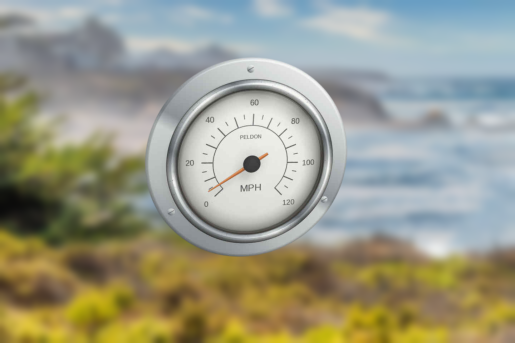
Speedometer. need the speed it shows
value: 5 mph
